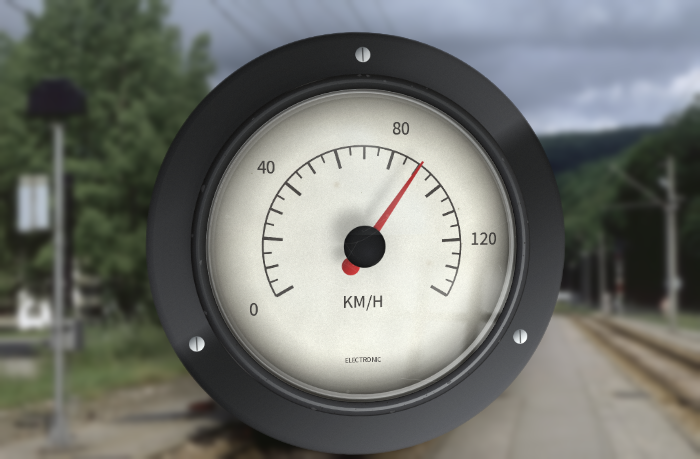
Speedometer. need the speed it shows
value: 90 km/h
